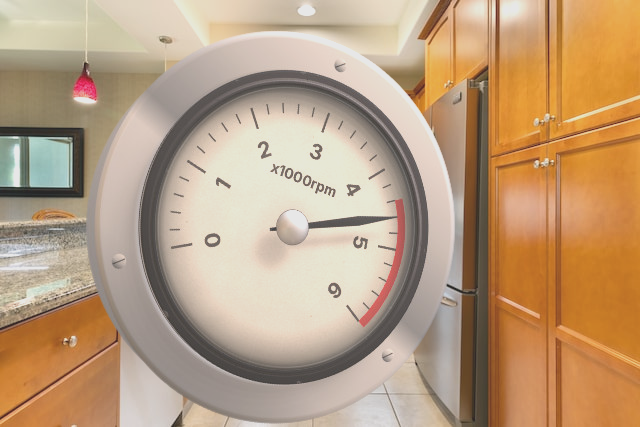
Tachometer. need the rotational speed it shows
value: 4600 rpm
